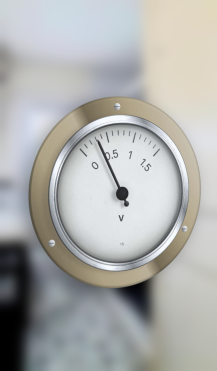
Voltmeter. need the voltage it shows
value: 0.3 V
